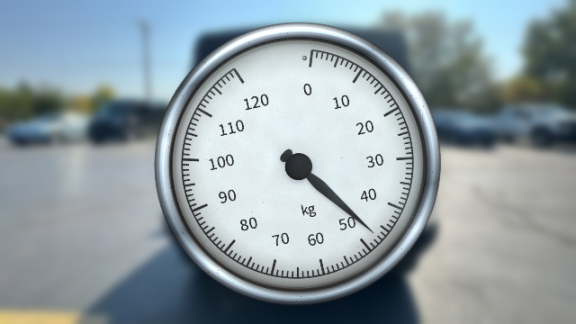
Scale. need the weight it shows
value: 47 kg
